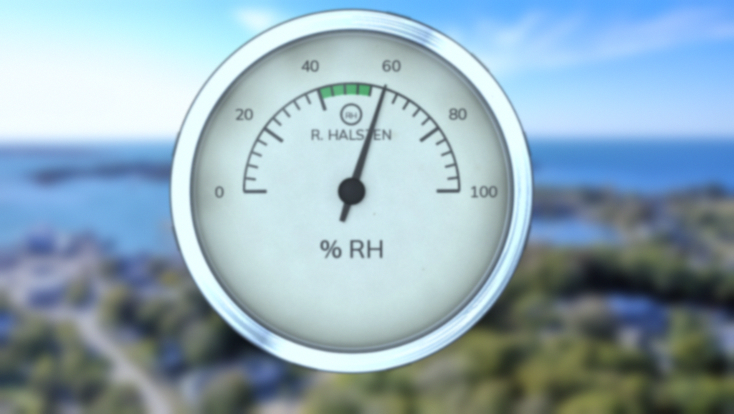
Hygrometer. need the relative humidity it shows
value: 60 %
